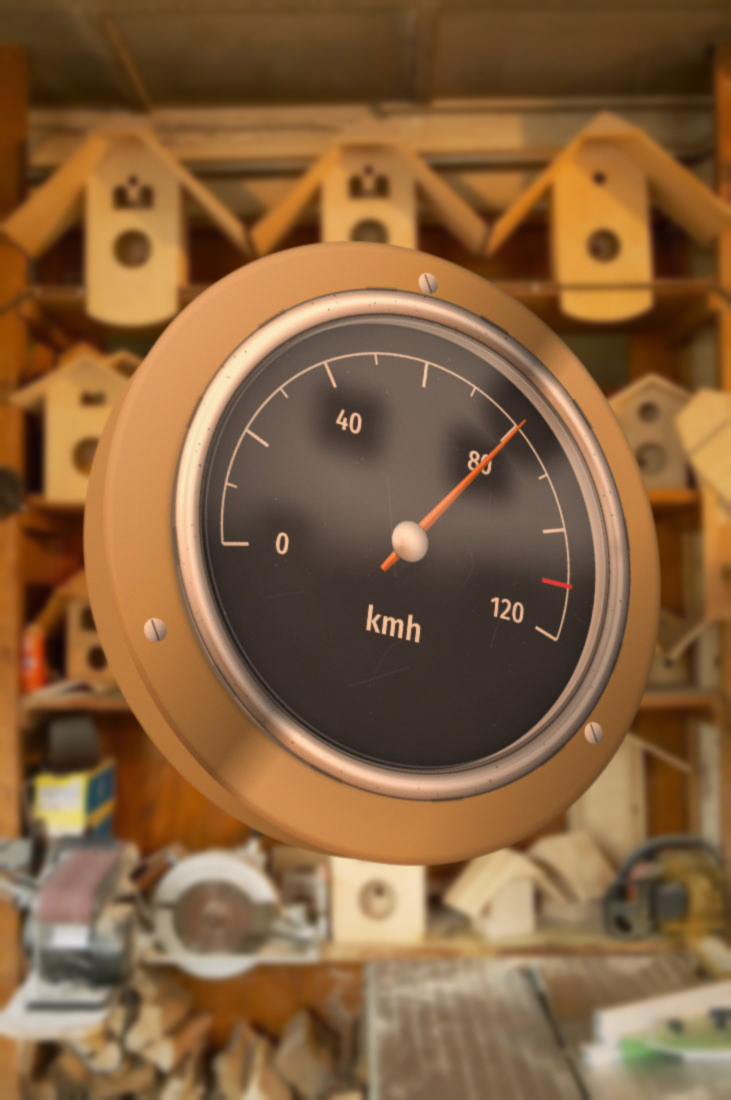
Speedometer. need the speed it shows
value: 80 km/h
